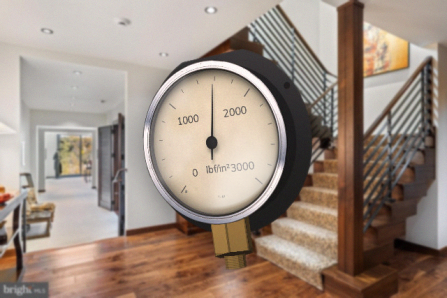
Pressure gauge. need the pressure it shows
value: 1600 psi
